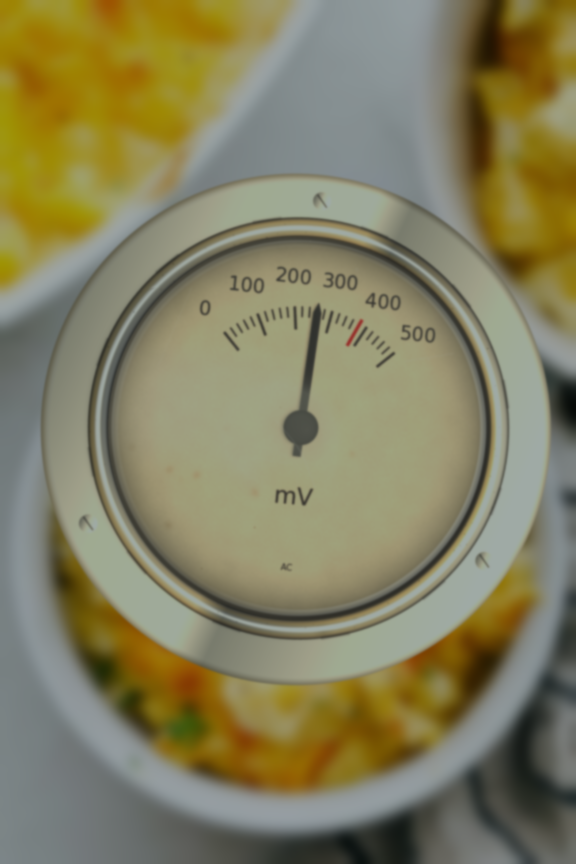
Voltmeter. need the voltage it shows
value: 260 mV
